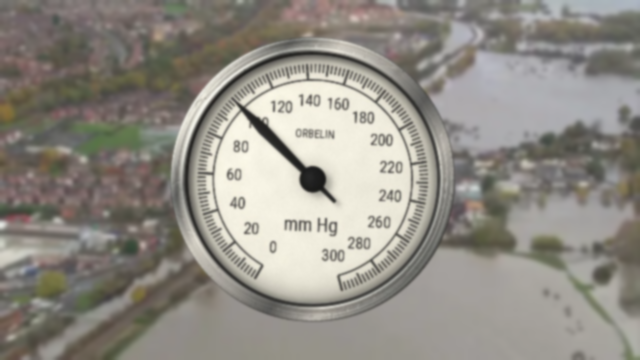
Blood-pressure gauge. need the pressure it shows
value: 100 mmHg
